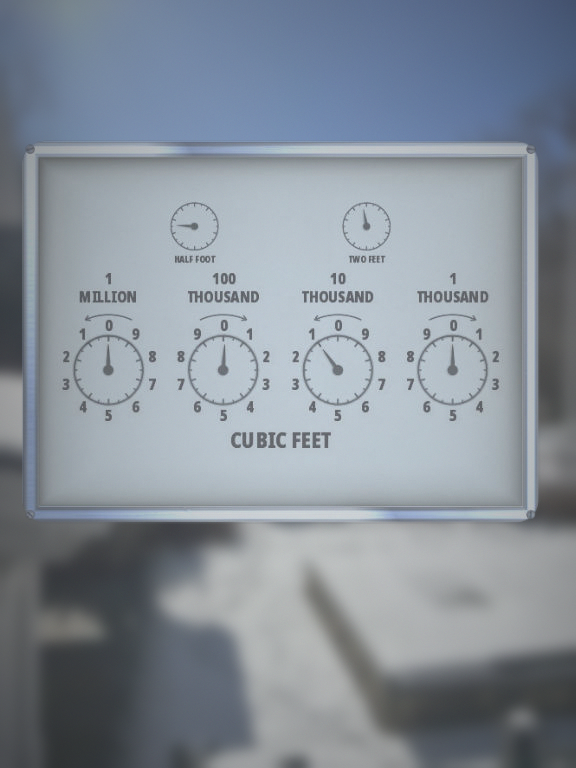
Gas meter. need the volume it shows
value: 1000 ft³
